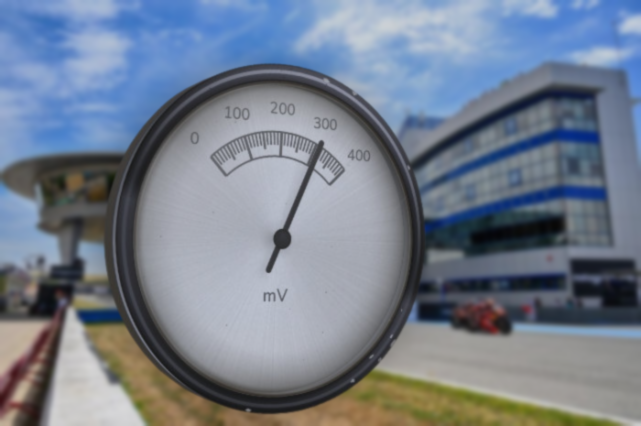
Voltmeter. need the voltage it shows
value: 300 mV
